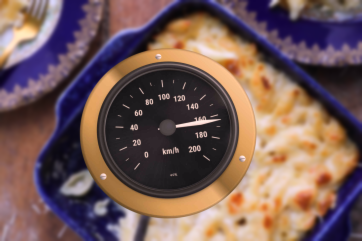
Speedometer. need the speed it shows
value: 165 km/h
